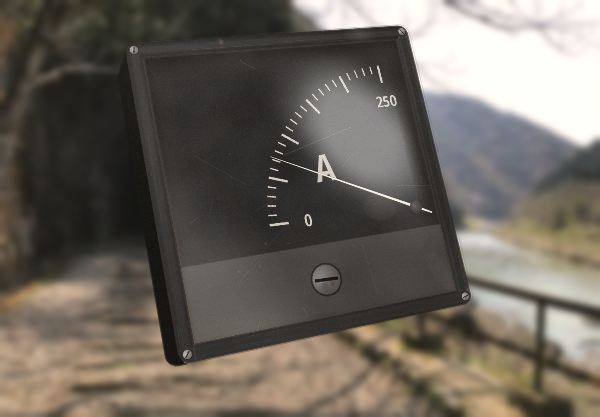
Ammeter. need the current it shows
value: 70 A
